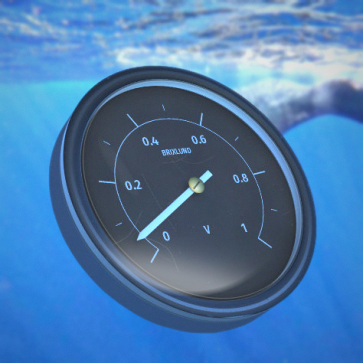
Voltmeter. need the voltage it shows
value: 0.05 V
